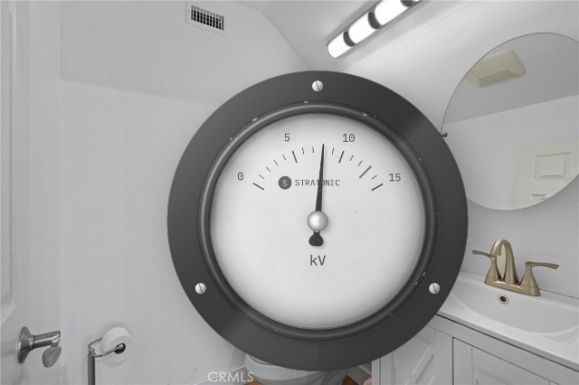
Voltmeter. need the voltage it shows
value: 8 kV
